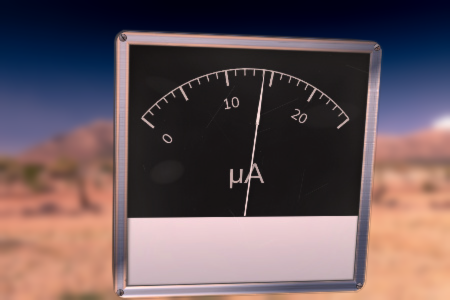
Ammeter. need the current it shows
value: 14 µA
